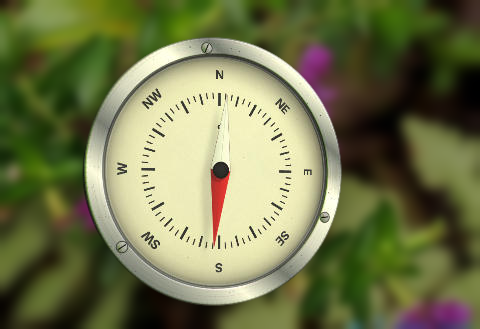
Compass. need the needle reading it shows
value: 185 °
